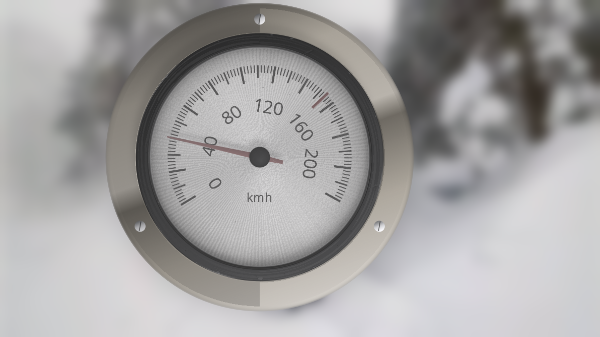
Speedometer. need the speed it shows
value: 40 km/h
